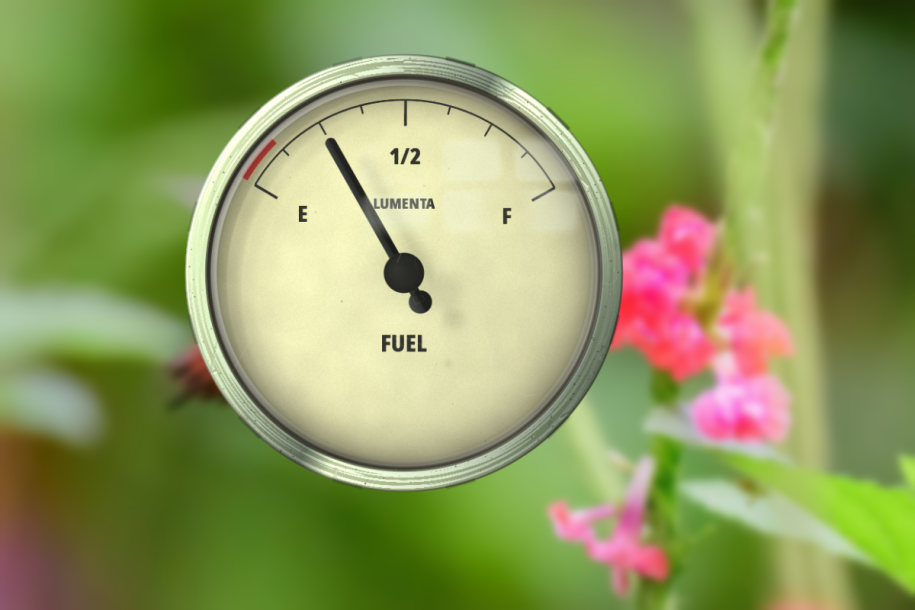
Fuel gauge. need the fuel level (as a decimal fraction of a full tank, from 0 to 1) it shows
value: 0.25
